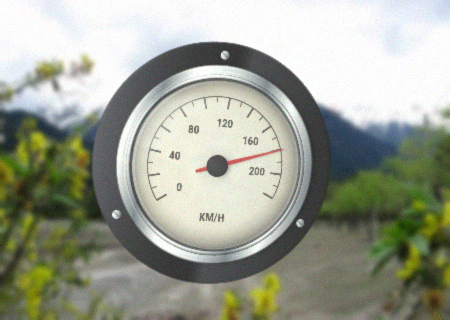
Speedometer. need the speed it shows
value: 180 km/h
